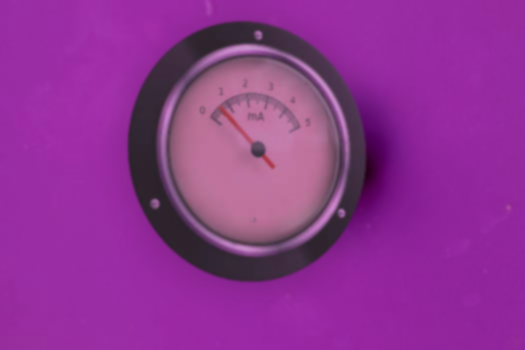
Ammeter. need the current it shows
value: 0.5 mA
